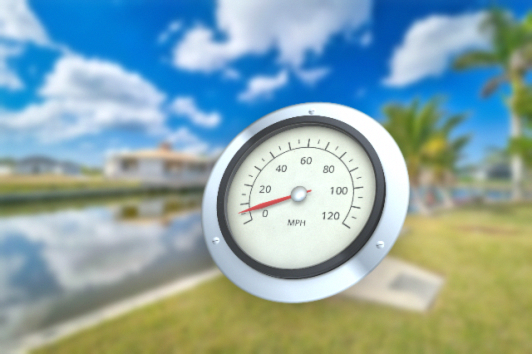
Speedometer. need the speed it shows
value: 5 mph
